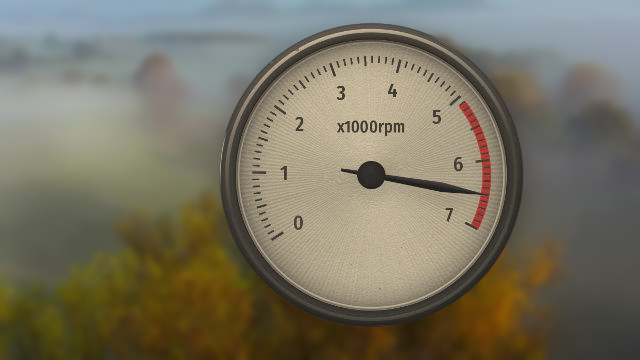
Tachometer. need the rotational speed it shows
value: 6500 rpm
